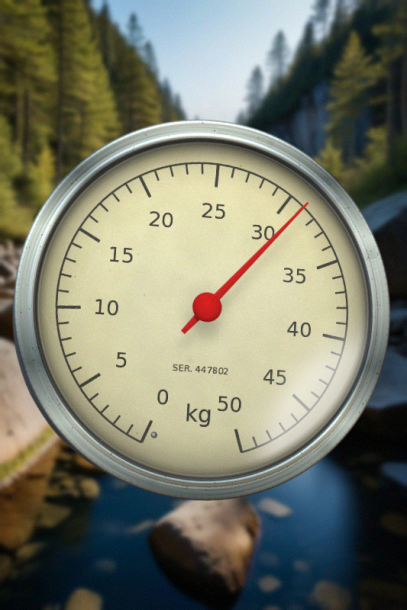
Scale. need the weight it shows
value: 31 kg
